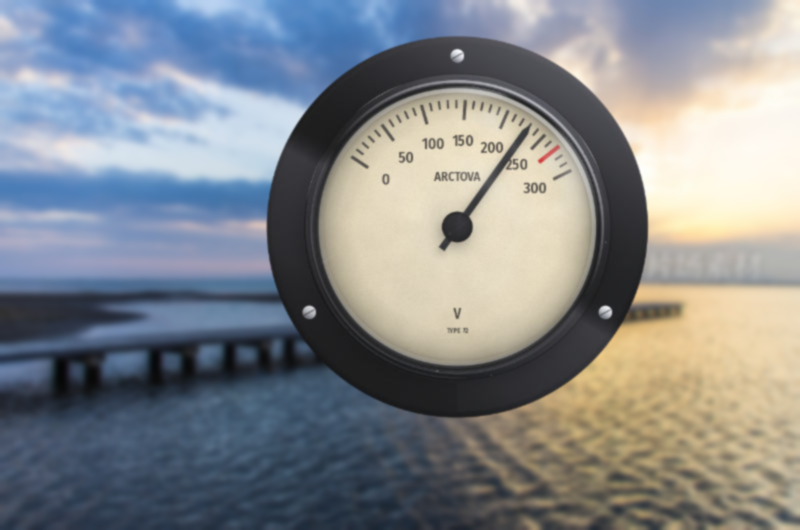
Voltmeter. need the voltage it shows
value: 230 V
